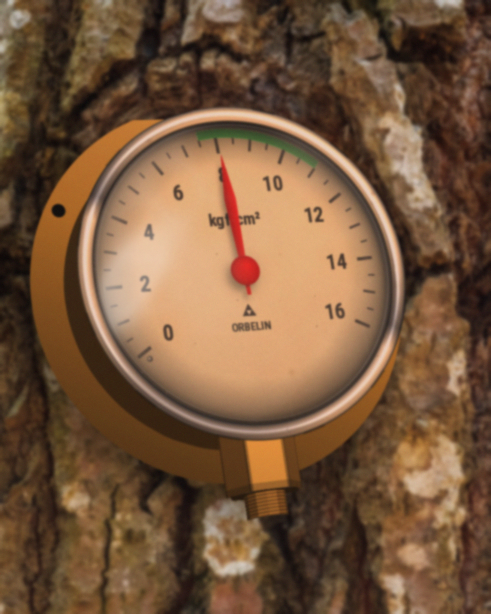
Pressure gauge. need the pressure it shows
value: 8 kg/cm²
